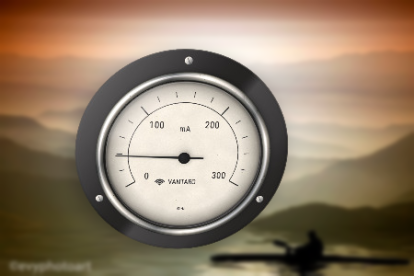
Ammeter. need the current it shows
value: 40 mA
